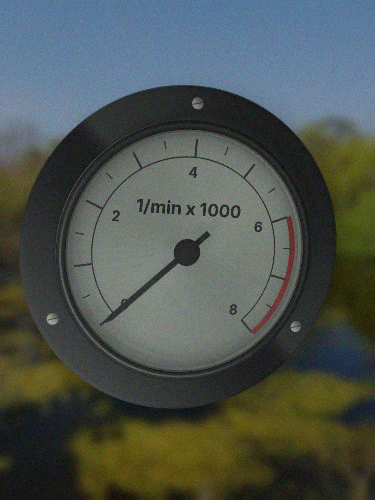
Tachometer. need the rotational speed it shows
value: 0 rpm
